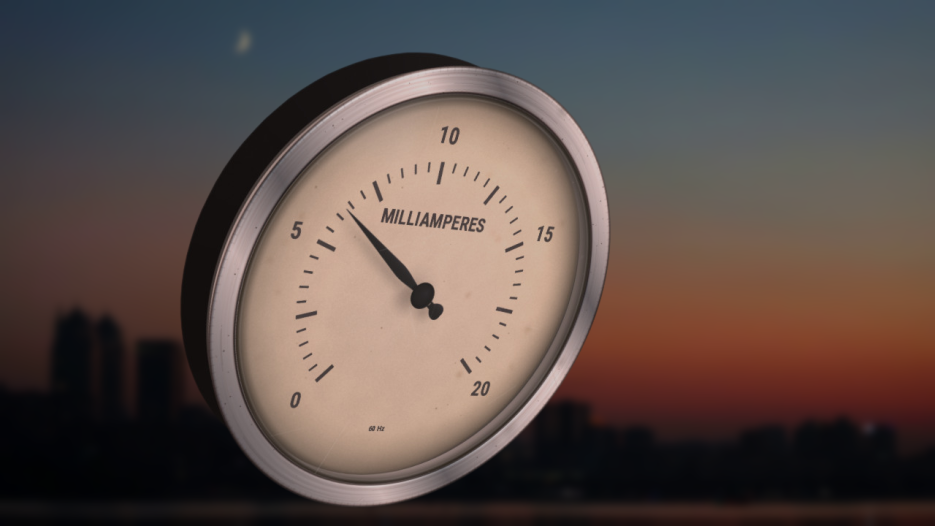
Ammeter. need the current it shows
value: 6.25 mA
